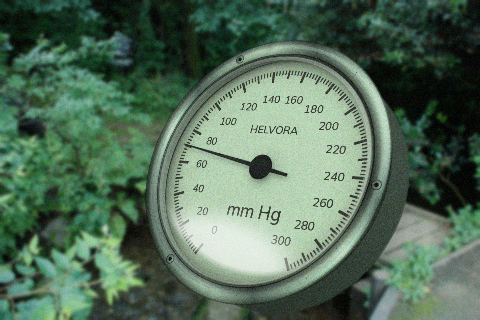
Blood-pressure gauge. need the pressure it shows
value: 70 mmHg
